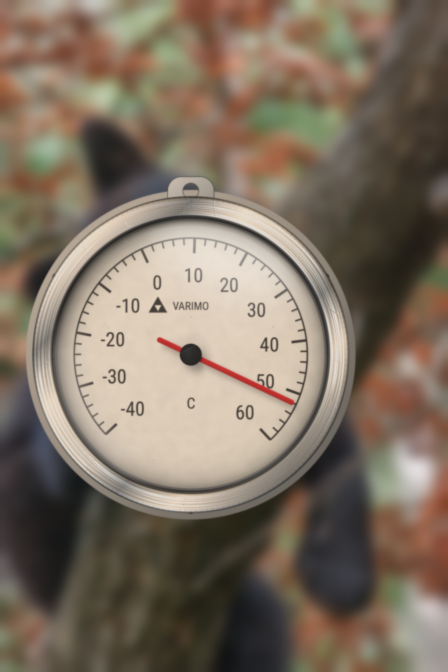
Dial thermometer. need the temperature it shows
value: 52 °C
